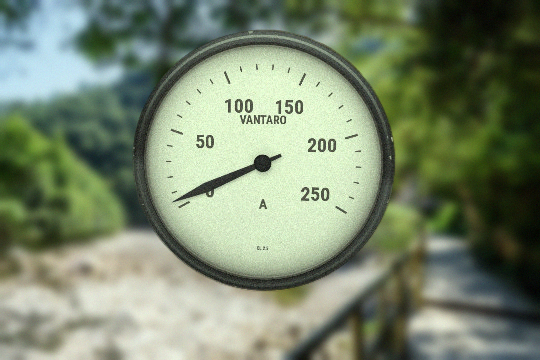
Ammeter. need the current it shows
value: 5 A
